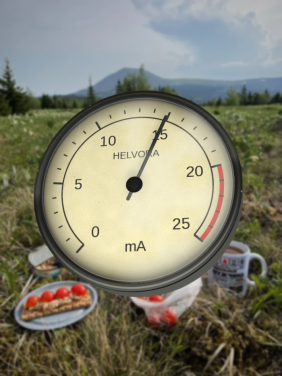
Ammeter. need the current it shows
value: 15 mA
